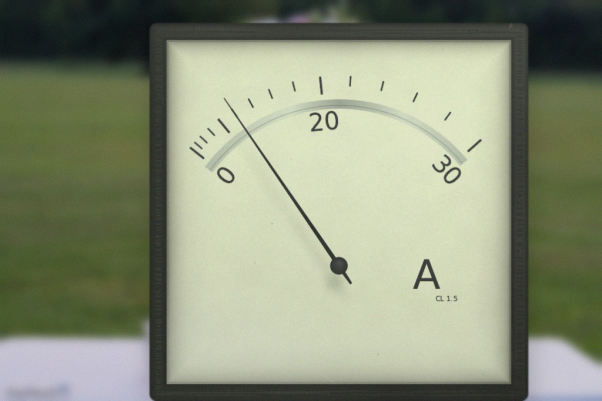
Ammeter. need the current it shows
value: 12 A
